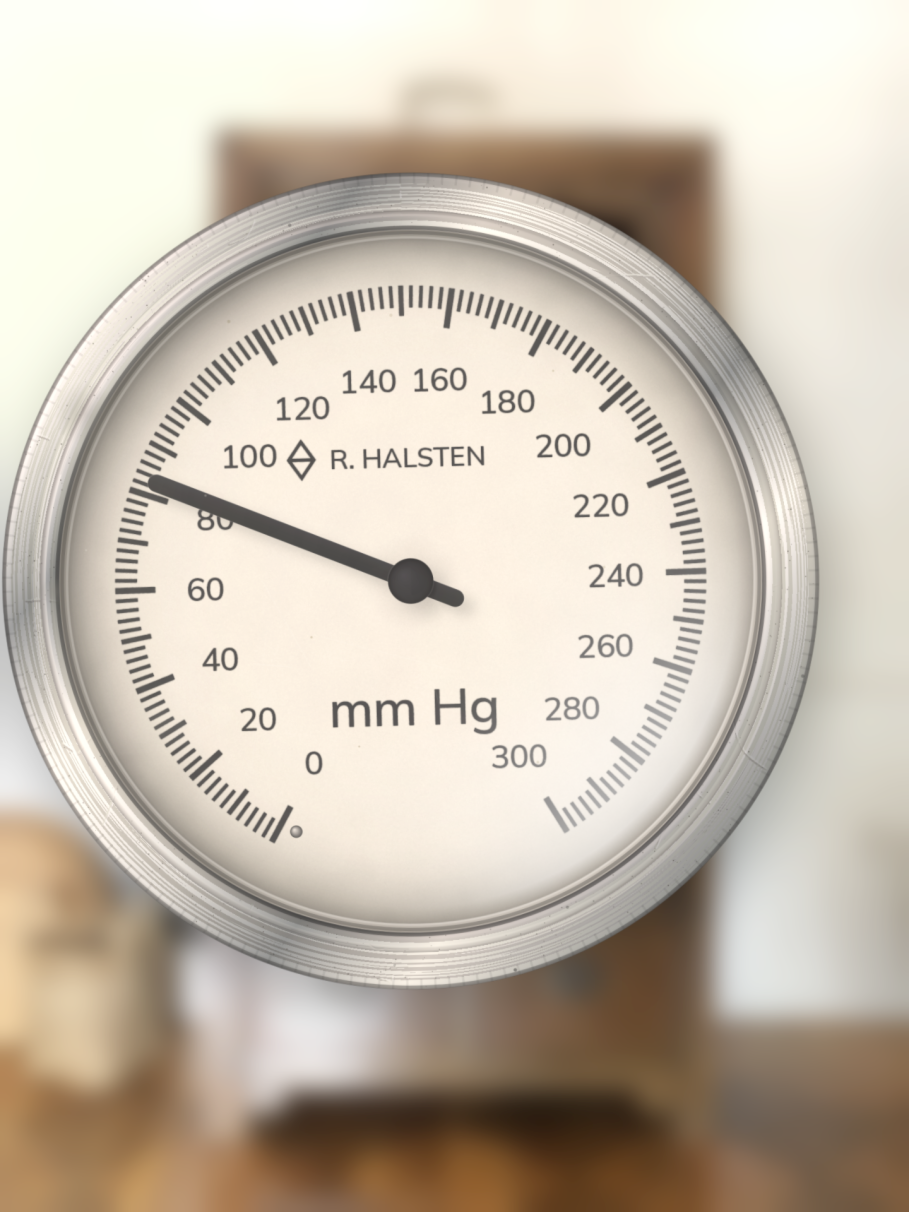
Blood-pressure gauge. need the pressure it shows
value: 83 mmHg
